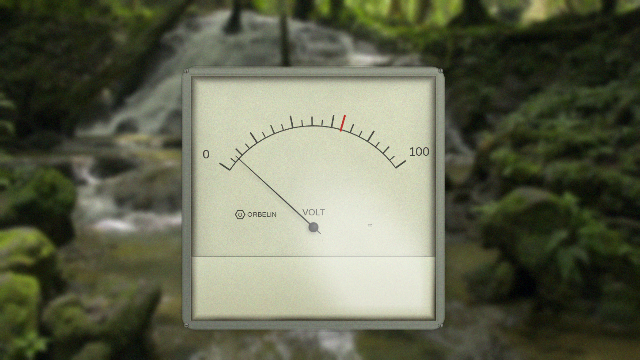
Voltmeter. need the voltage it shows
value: 7.5 V
